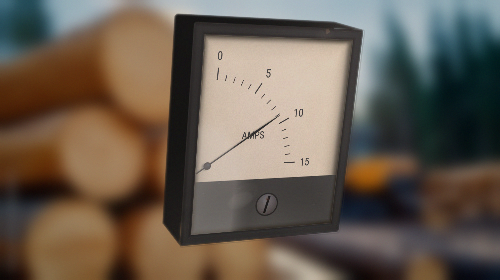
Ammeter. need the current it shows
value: 9 A
